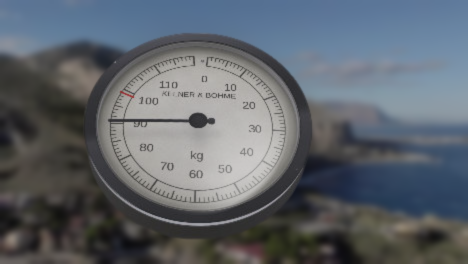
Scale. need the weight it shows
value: 90 kg
